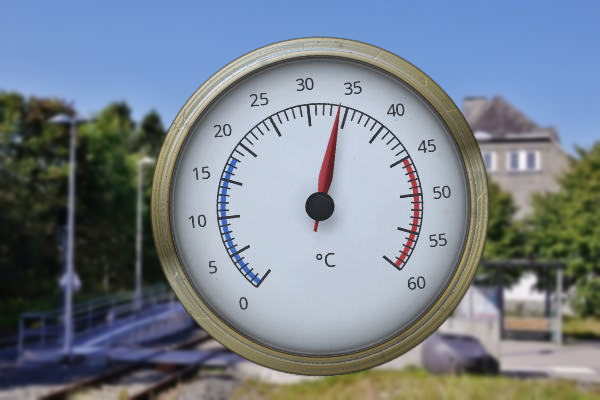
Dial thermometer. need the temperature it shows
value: 34 °C
